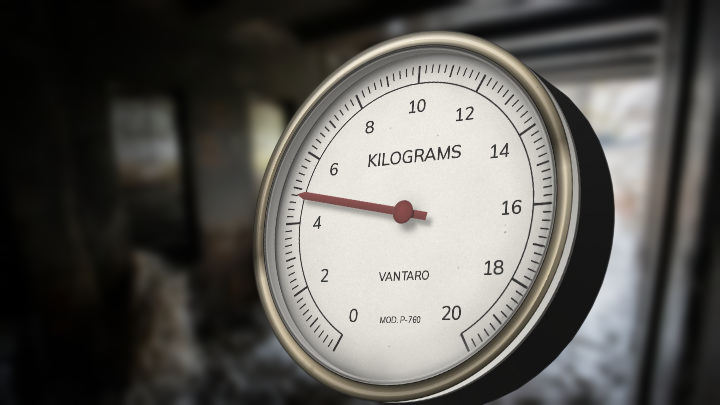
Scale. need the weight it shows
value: 4.8 kg
